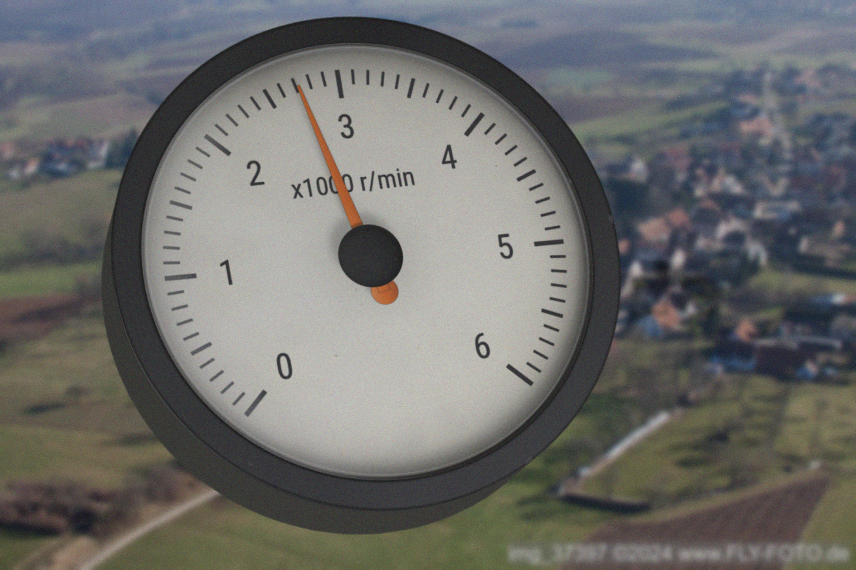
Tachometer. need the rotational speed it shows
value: 2700 rpm
